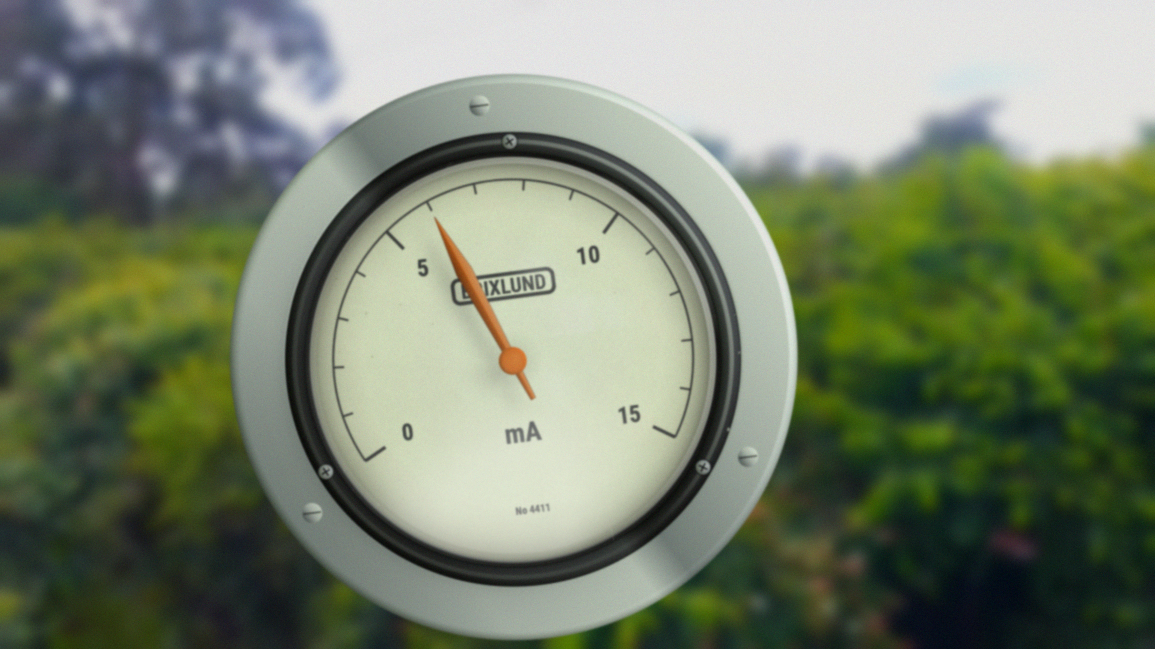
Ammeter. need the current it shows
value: 6 mA
